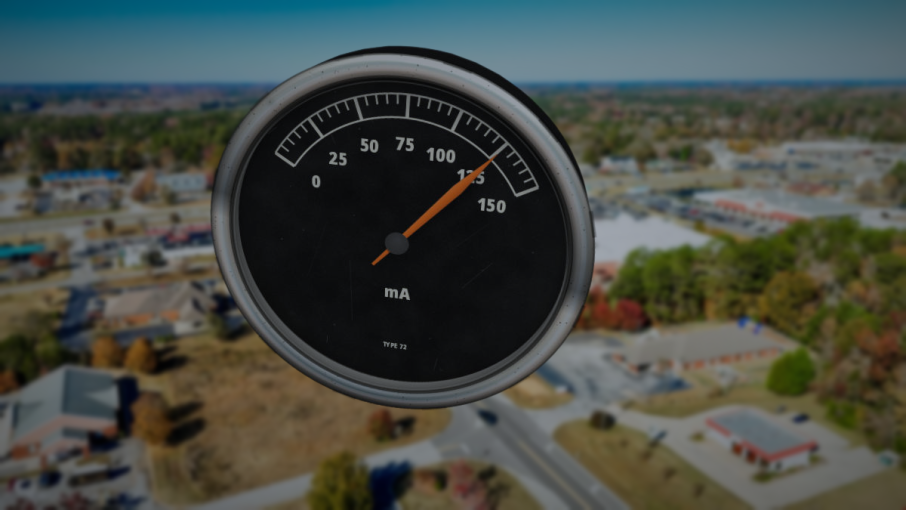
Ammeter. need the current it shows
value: 125 mA
